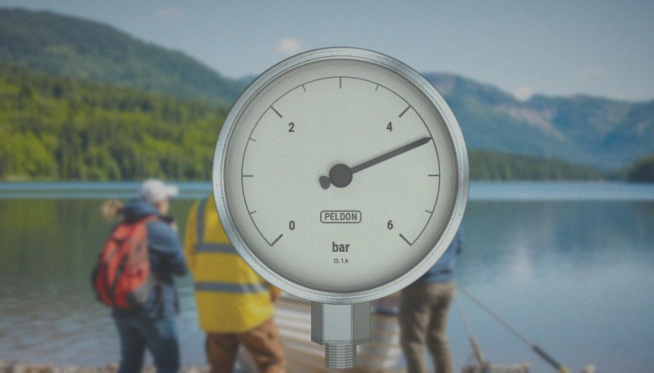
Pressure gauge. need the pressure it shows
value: 4.5 bar
